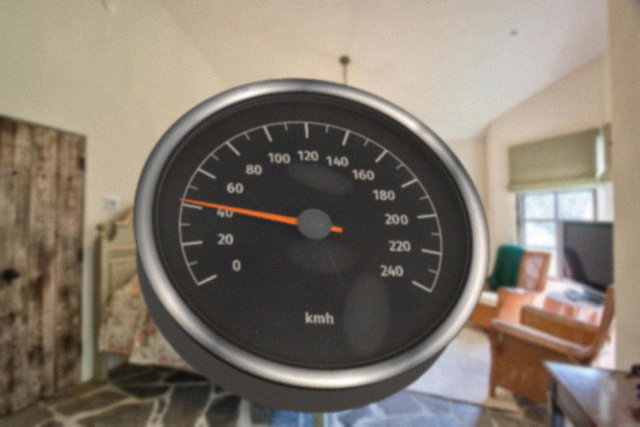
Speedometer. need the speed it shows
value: 40 km/h
